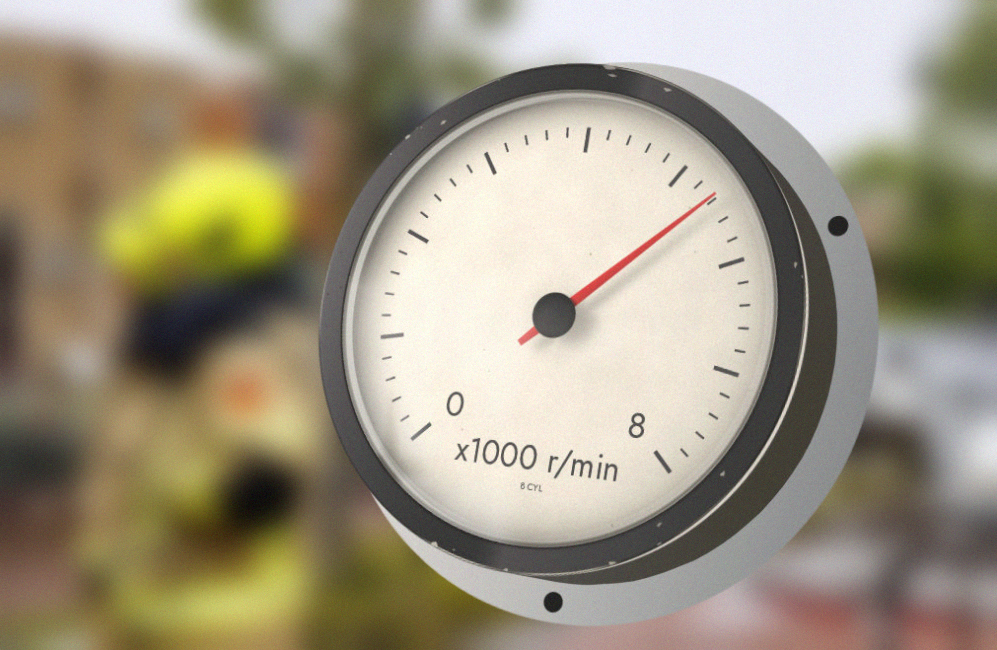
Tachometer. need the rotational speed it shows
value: 5400 rpm
